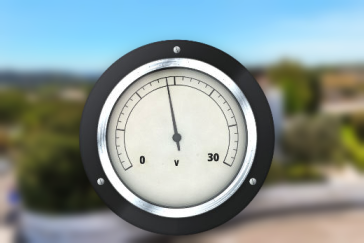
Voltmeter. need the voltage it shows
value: 14 V
